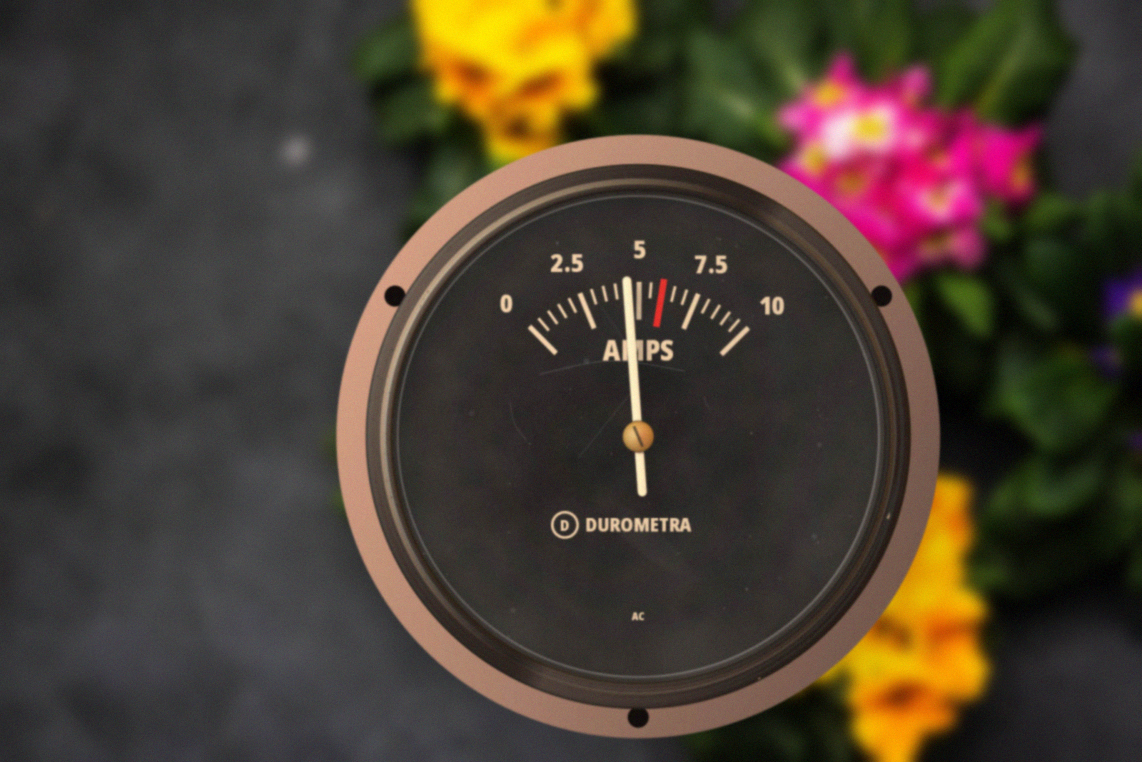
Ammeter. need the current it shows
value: 4.5 A
